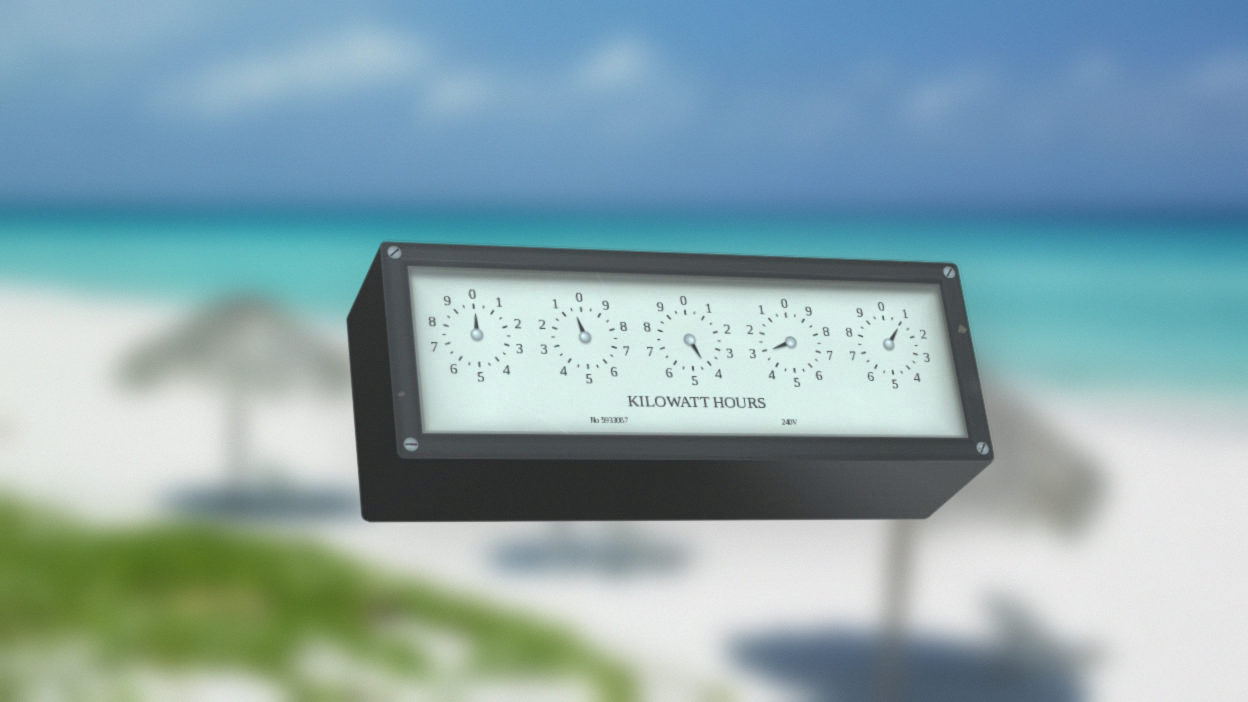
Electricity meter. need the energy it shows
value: 431 kWh
